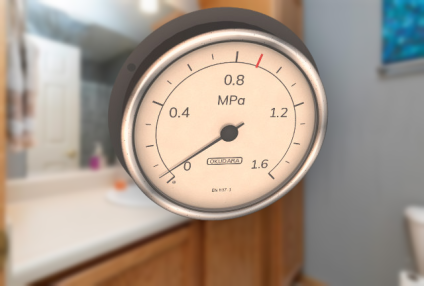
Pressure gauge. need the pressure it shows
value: 0.05 MPa
